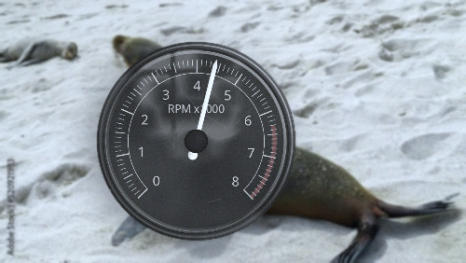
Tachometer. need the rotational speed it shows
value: 4400 rpm
